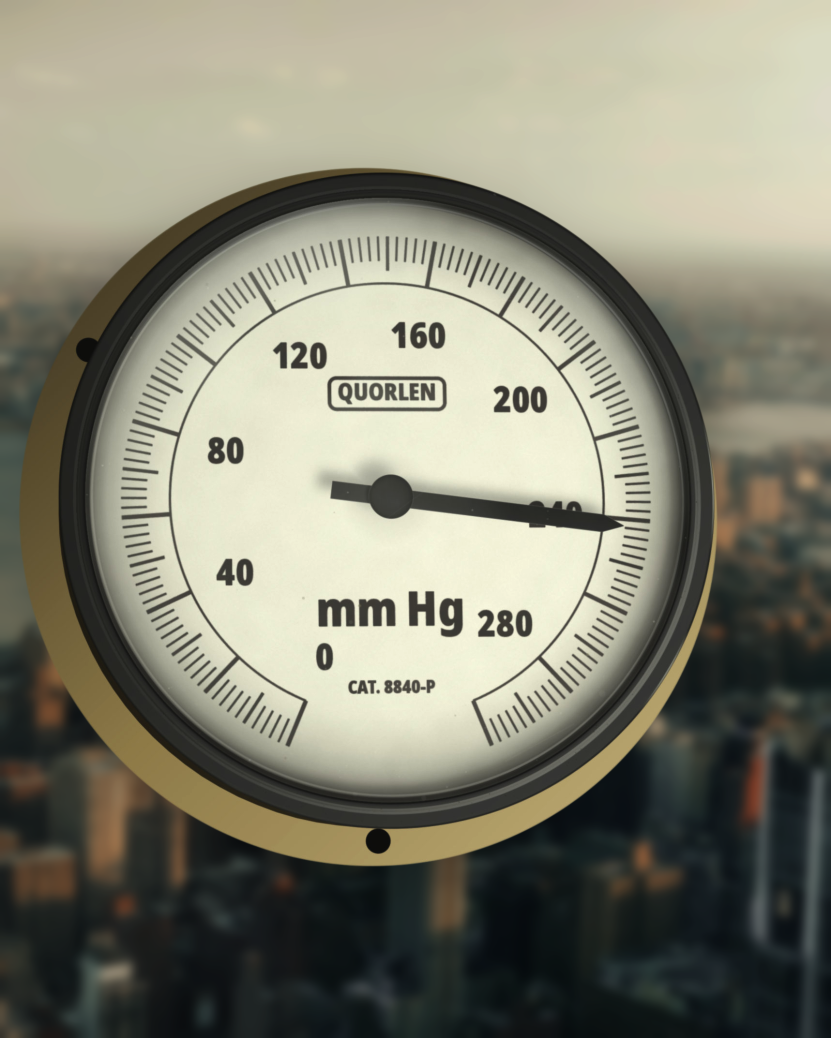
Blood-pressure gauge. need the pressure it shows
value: 242 mmHg
